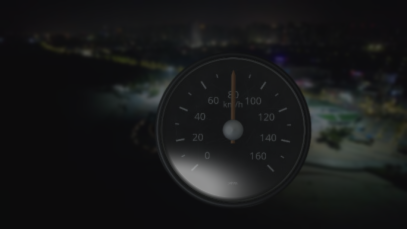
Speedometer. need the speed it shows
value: 80 km/h
